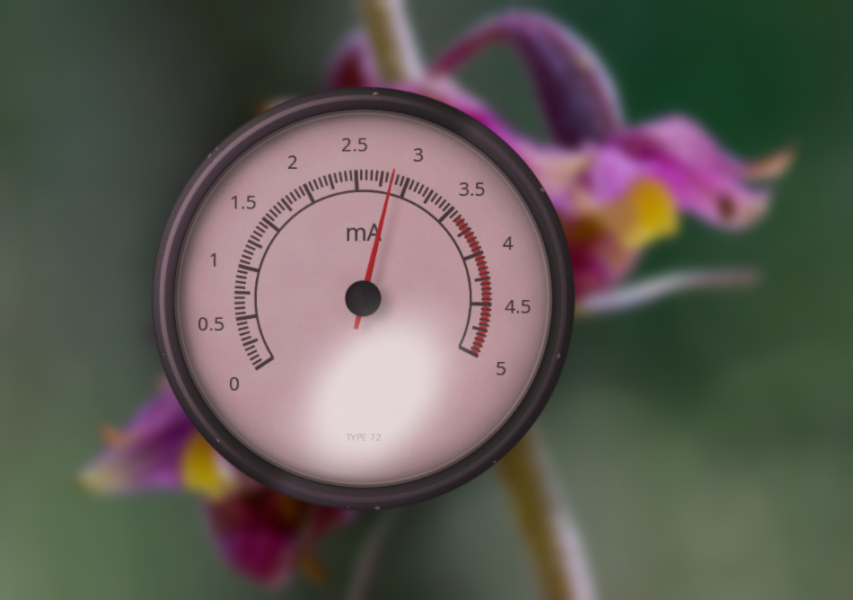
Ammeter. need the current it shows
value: 2.85 mA
